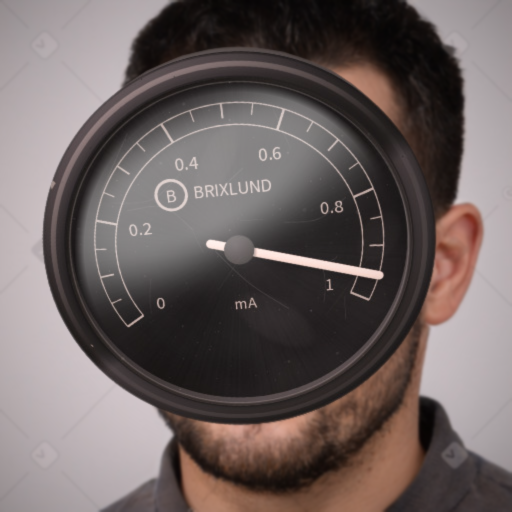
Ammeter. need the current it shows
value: 0.95 mA
